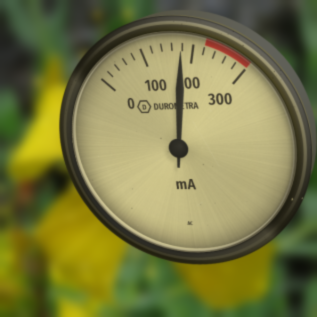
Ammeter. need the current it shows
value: 180 mA
